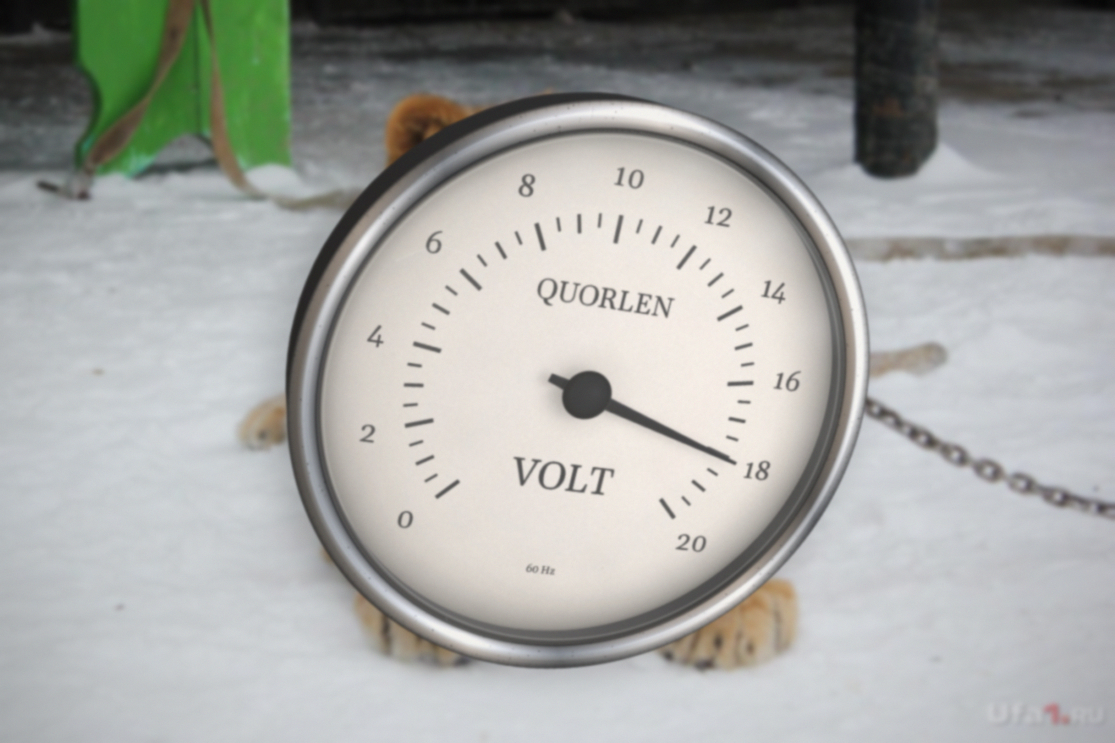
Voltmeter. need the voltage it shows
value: 18 V
